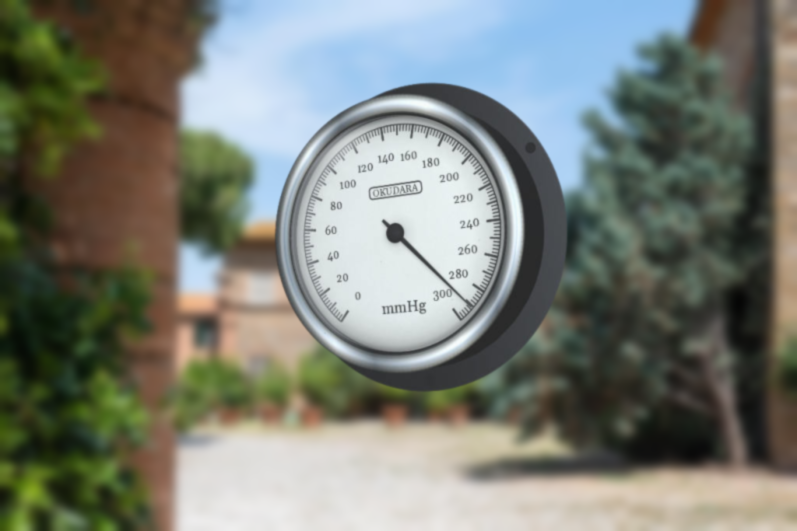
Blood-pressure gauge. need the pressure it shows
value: 290 mmHg
